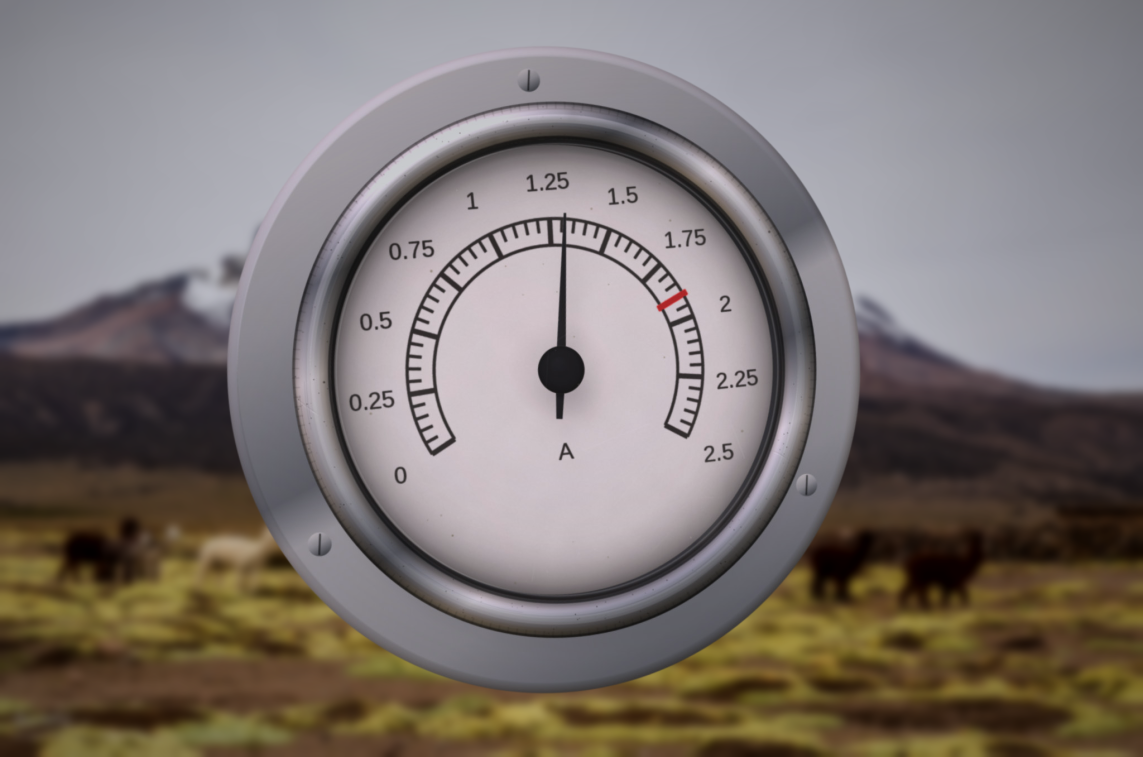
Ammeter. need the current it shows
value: 1.3 A
